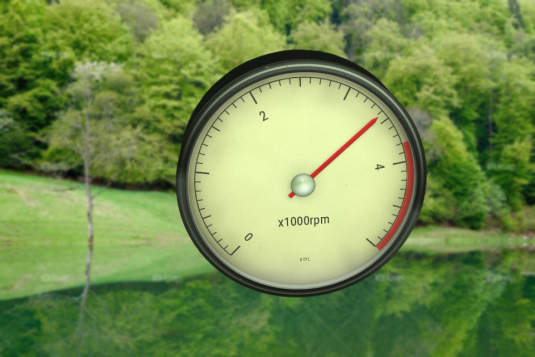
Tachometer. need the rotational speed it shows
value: 3400 rpm
